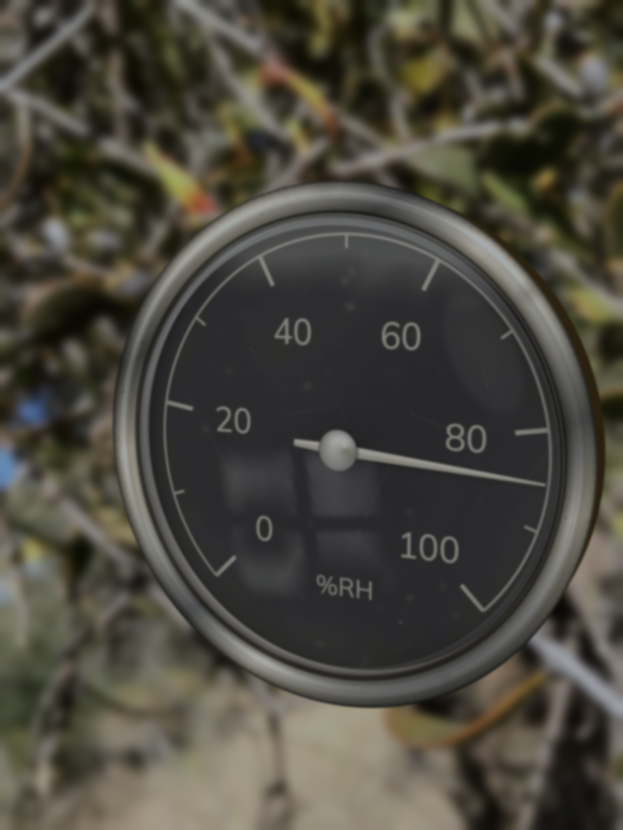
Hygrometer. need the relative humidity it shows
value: 85 %
